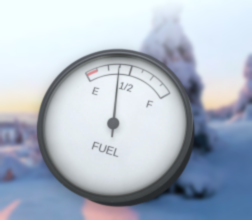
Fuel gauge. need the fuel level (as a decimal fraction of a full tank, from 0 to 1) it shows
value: 0.375
